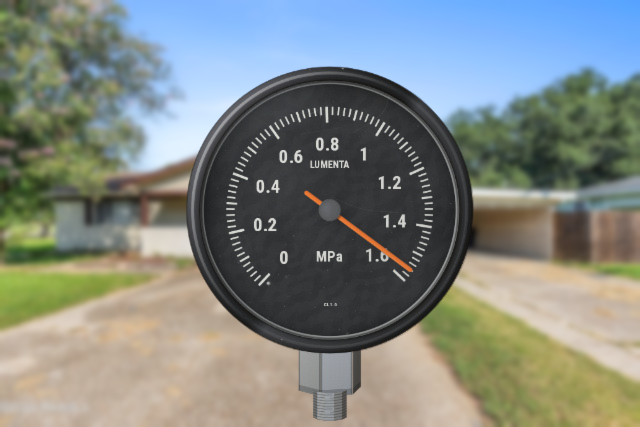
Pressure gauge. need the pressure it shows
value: 1.56 MPa
